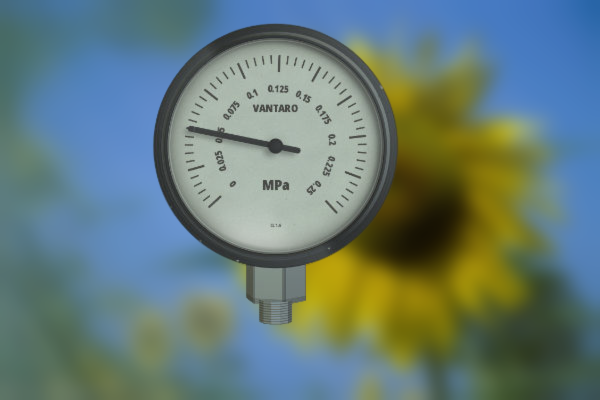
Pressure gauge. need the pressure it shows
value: 0.05 MPa
